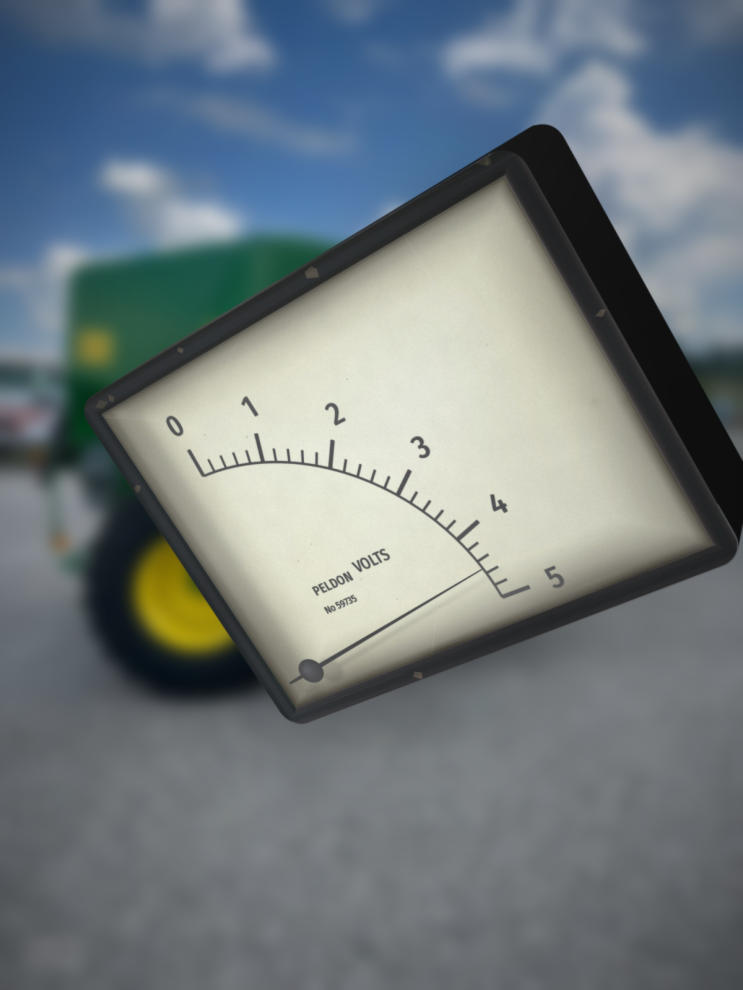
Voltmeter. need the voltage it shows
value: 4.5 V
